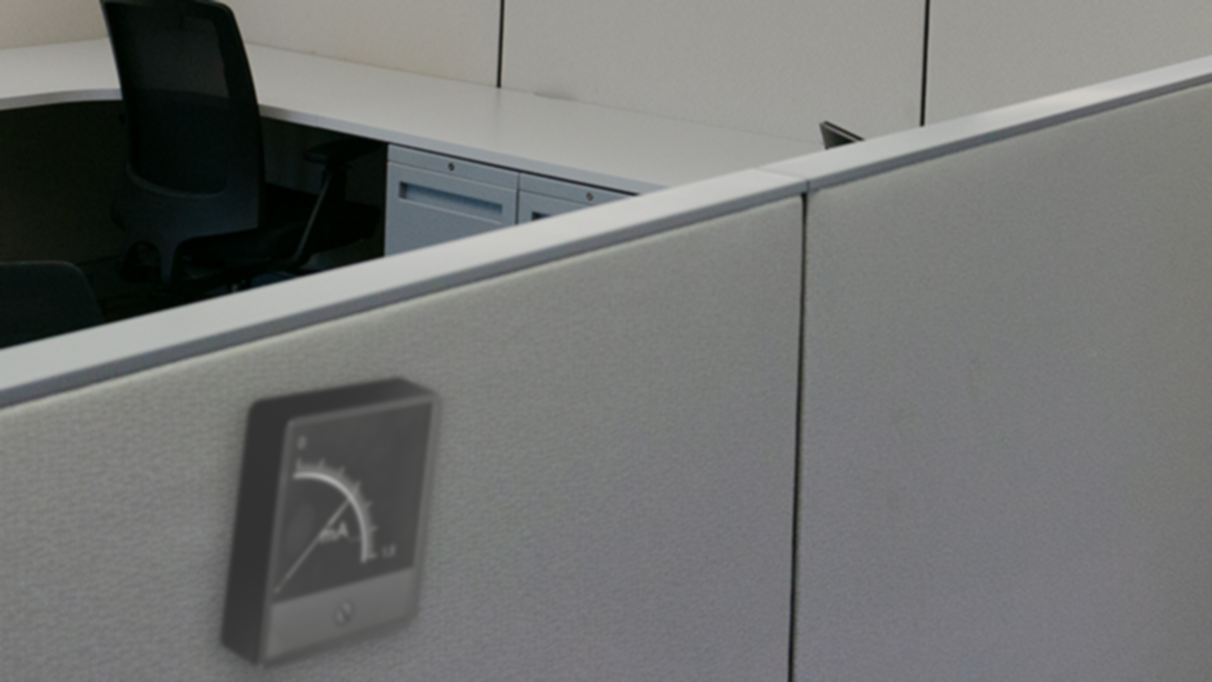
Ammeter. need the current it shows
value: 0.75 mA
